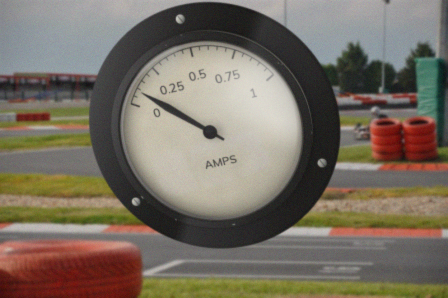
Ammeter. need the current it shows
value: 0.1 A
